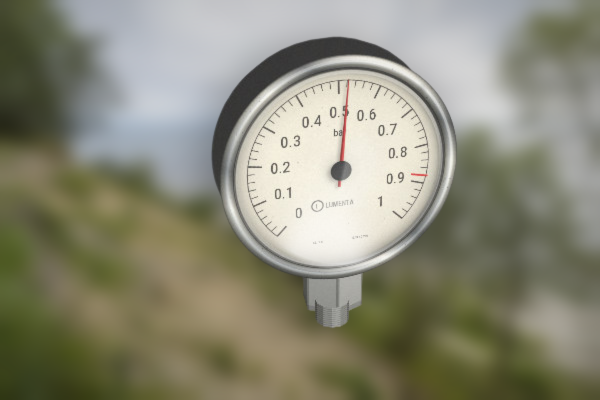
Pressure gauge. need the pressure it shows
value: 0.52 bar
